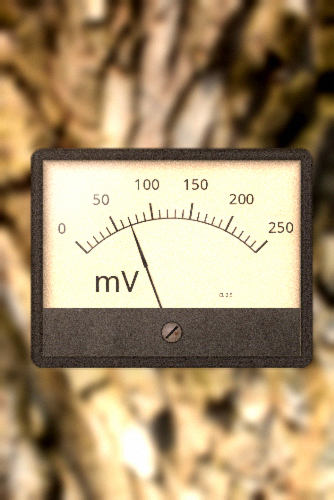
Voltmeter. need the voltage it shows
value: 70 mV
